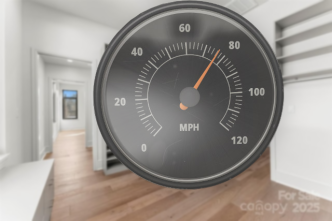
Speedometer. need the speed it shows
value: 76 mph
